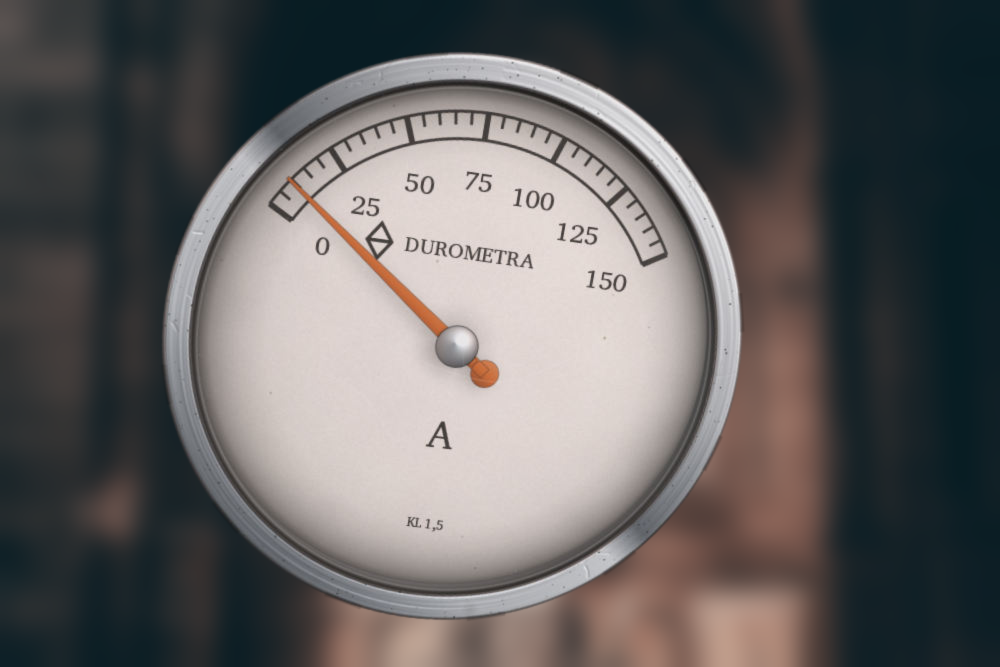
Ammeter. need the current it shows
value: 10 A
